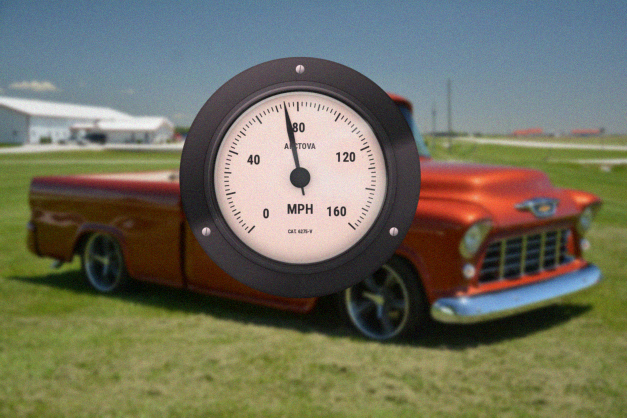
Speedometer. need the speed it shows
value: 74 mph
